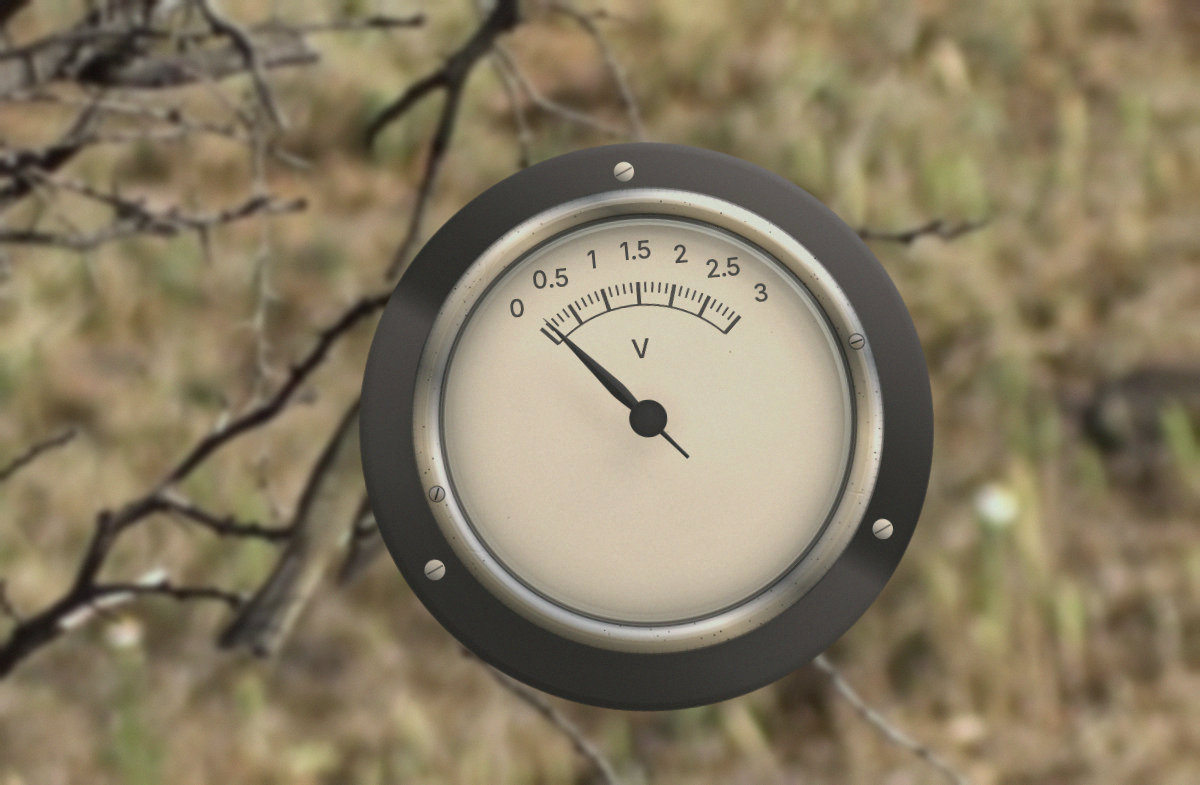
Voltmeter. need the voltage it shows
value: 0.1 V
